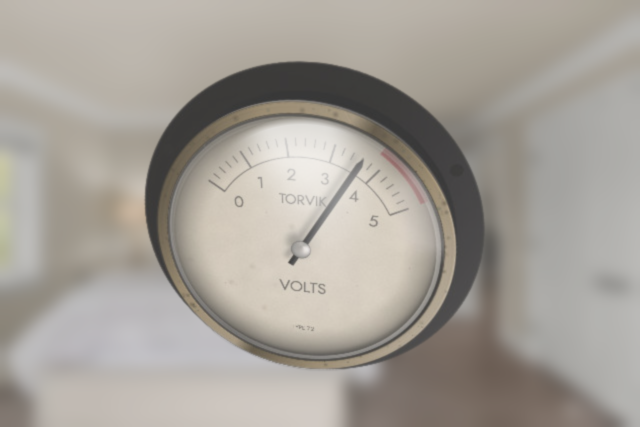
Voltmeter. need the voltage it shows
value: 3.6 V
